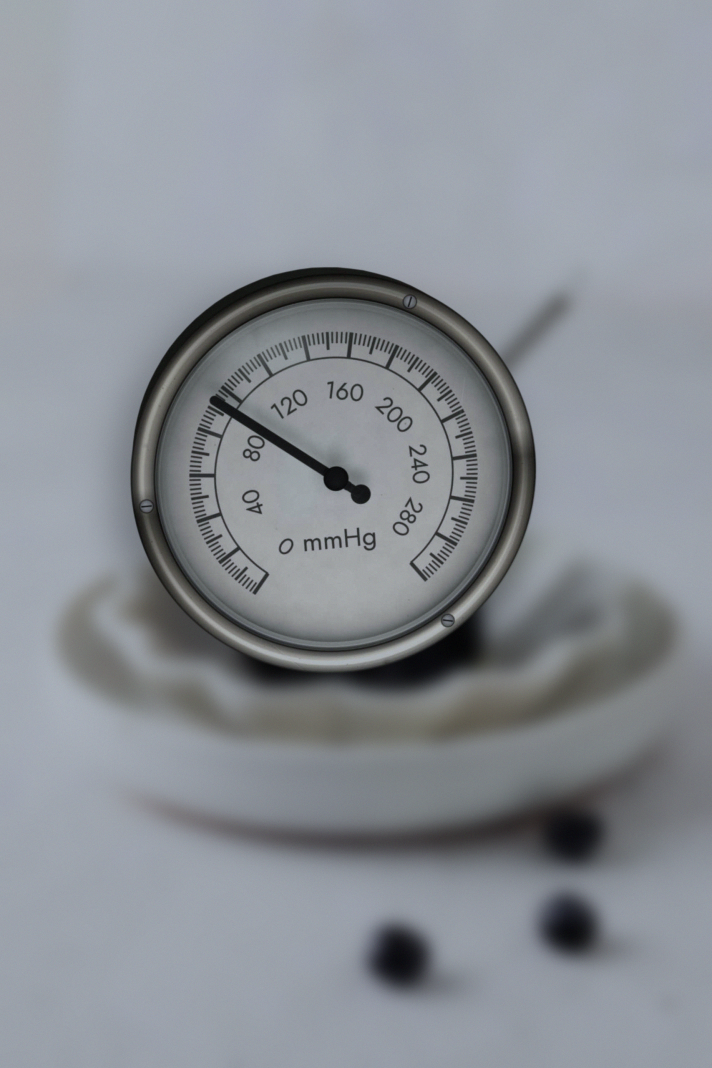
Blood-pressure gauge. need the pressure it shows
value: 94 mmHg
